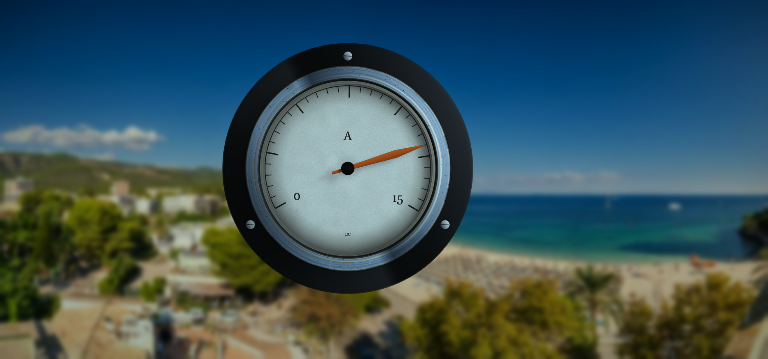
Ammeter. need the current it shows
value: 12 A
